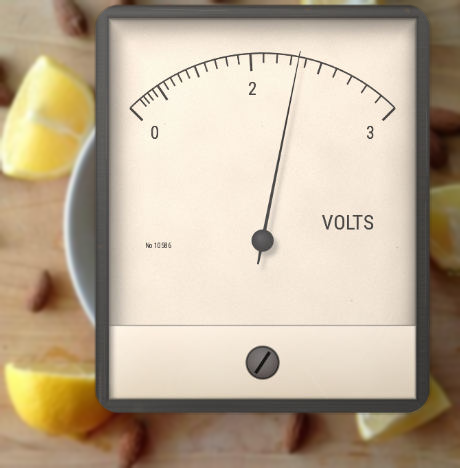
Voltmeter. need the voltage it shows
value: 2.35 V
